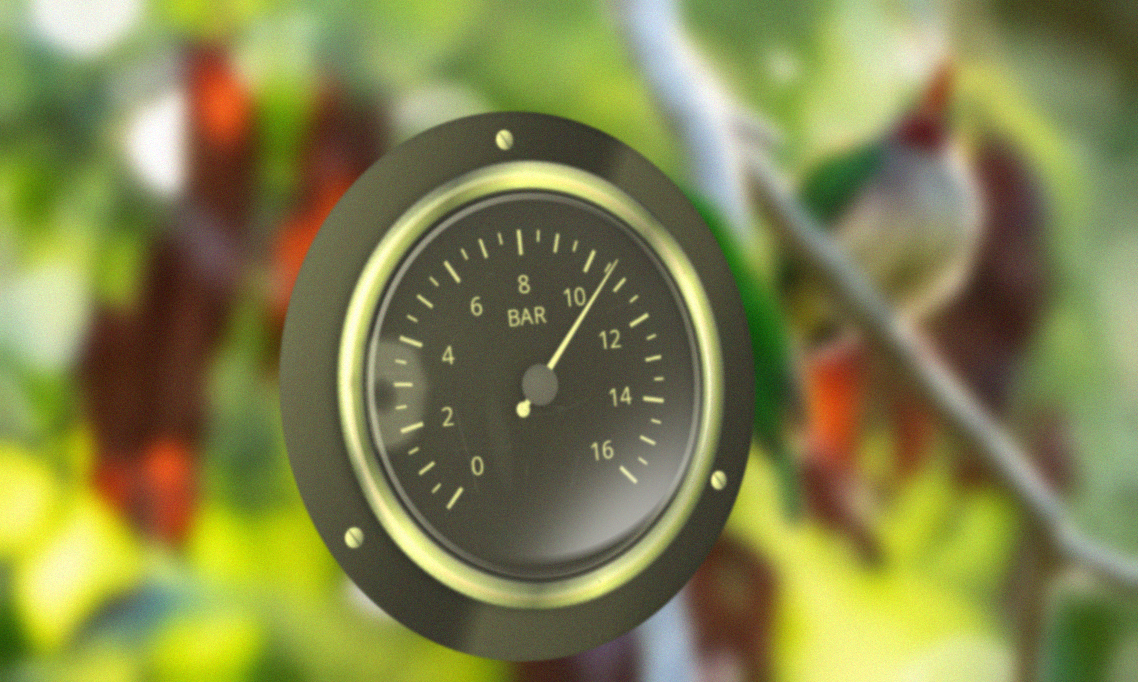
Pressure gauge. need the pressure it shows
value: 10.5 bar
